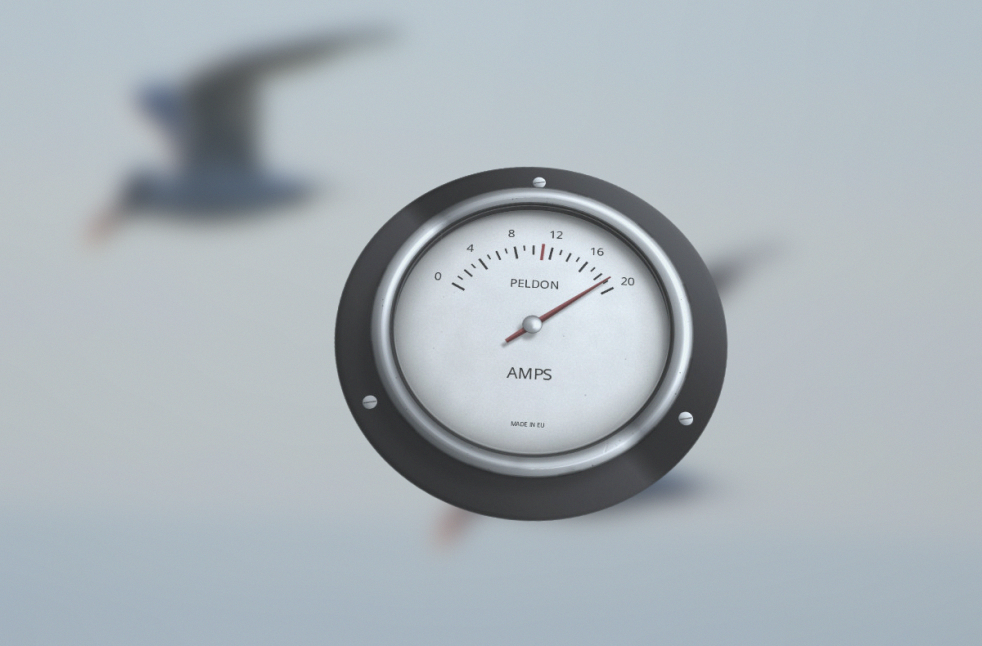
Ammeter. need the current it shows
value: 19 A
